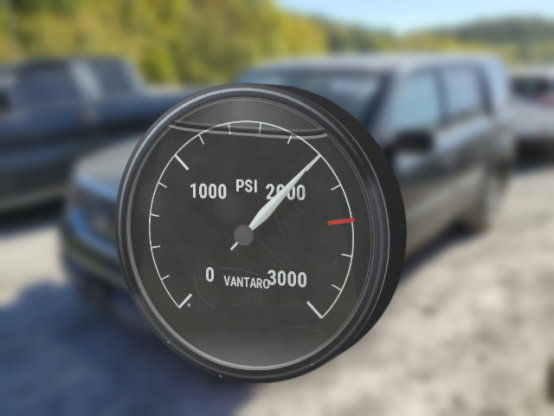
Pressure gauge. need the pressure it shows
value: 2000 psi
